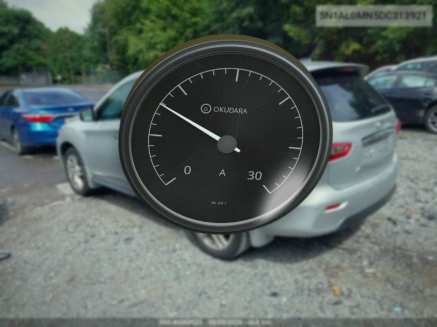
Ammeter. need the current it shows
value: 8 A
